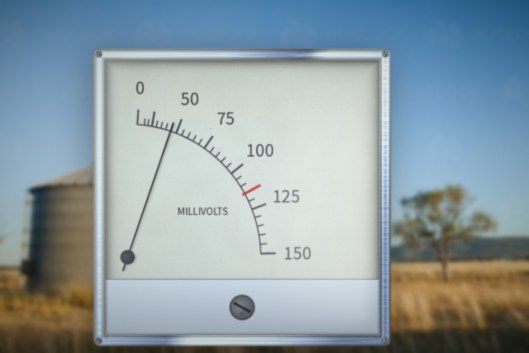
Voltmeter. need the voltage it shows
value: 45 mV
